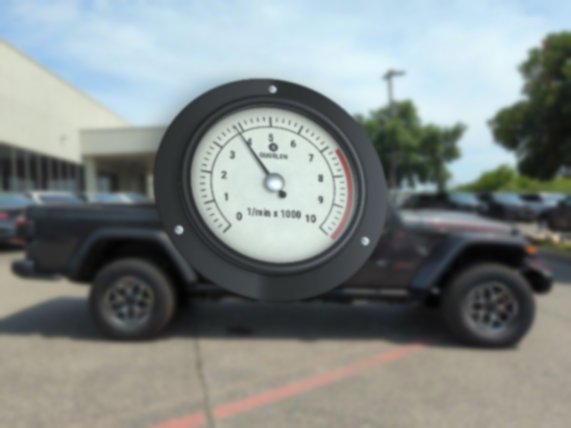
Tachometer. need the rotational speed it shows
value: 3800 rpm
